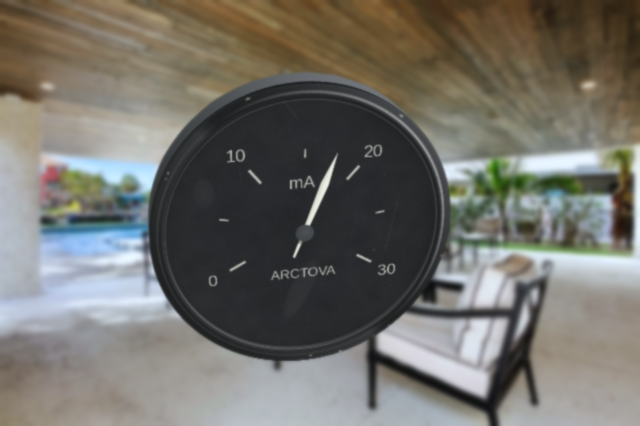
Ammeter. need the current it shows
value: 17.5 mA
